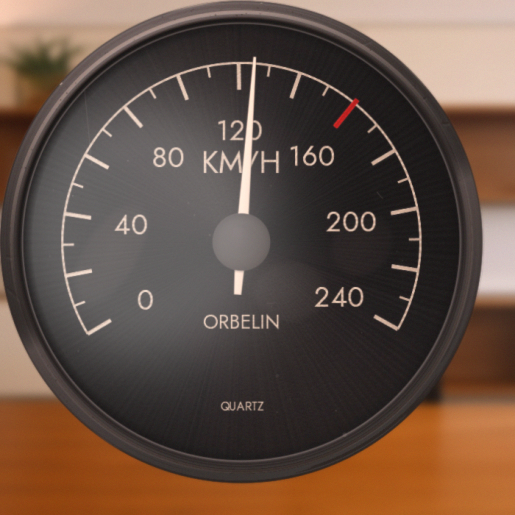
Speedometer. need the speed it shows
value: 125 km/h
